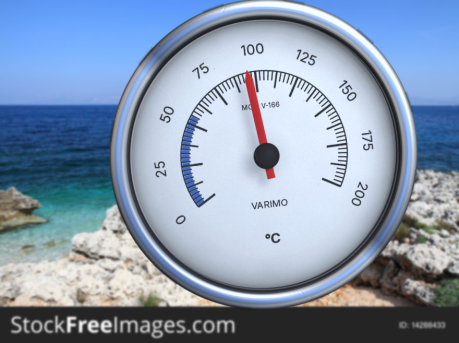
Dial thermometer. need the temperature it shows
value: 95 °C
